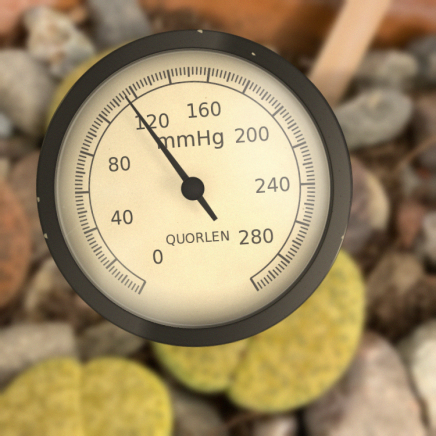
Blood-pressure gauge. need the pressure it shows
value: 116 mmHg
